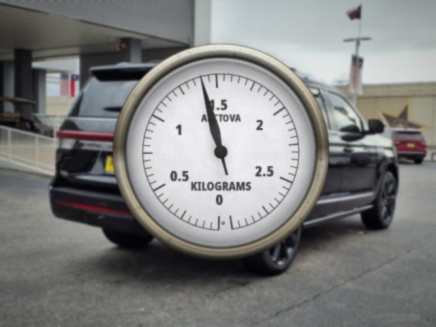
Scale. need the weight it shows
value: 1.4 kg
